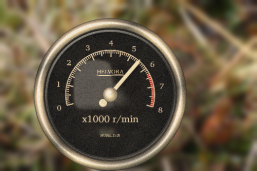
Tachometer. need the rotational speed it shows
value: 5500 rpm
